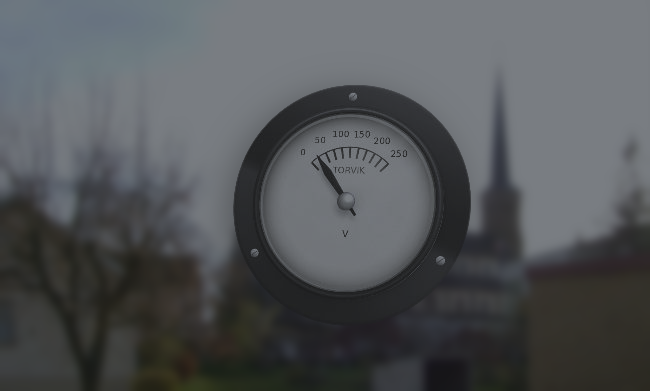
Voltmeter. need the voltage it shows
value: 25 V
